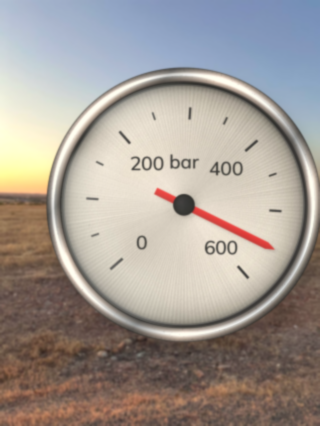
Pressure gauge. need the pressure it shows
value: 550 bar
